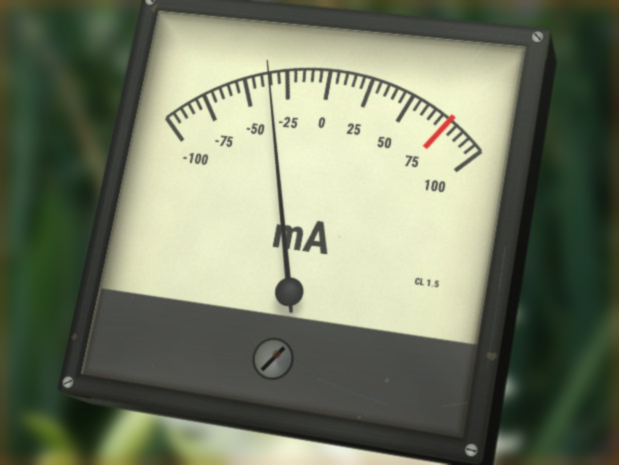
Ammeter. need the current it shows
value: -35 mA
